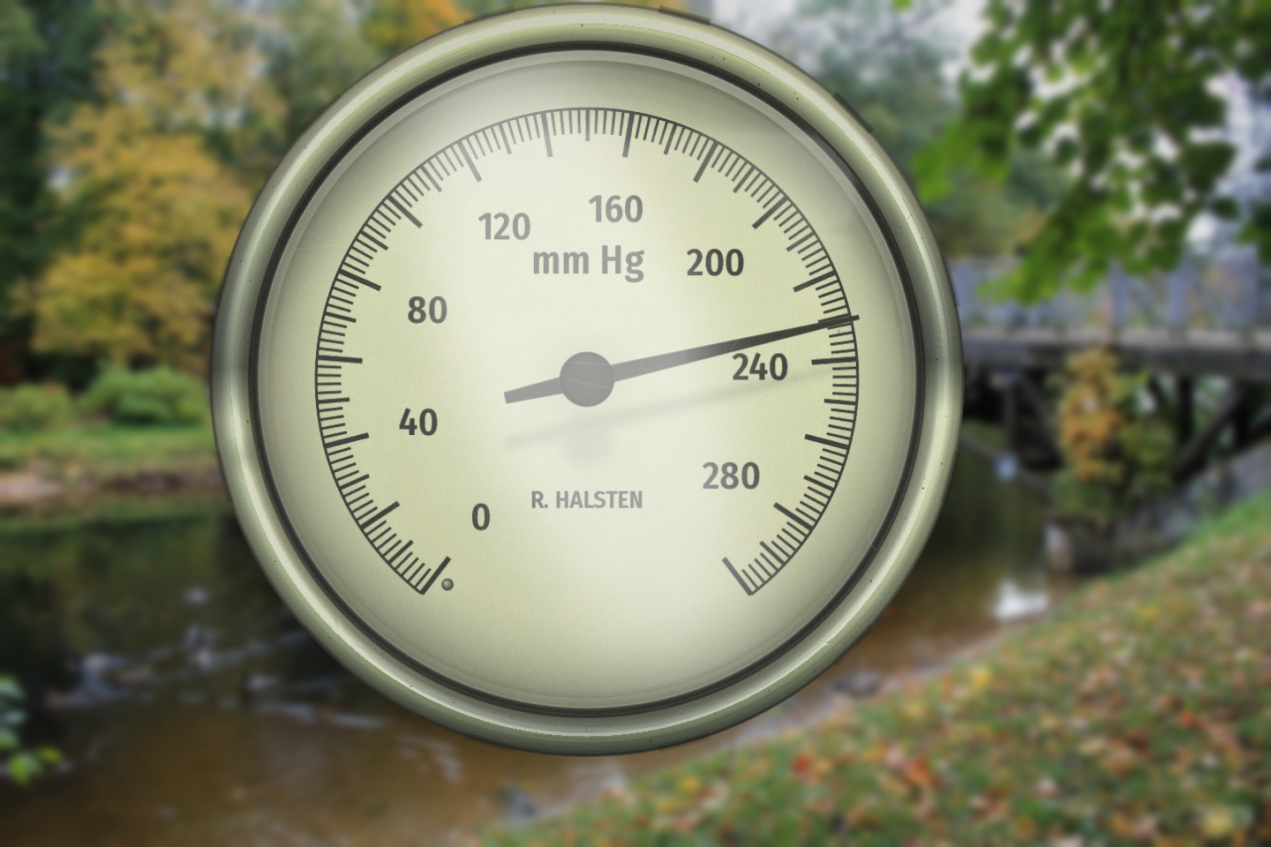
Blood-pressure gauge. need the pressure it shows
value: 231 mmHg
